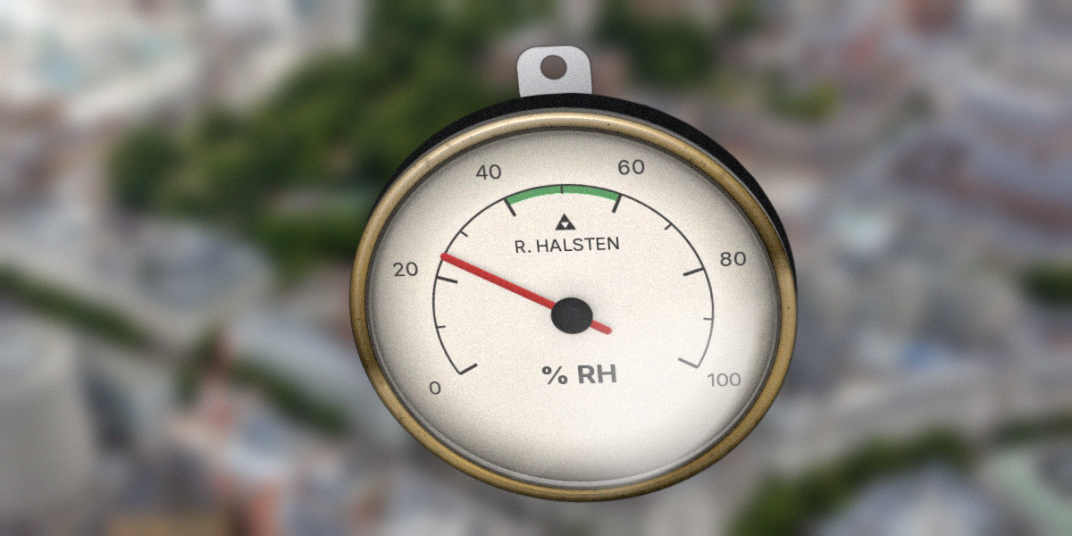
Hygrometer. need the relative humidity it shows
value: 25 %
